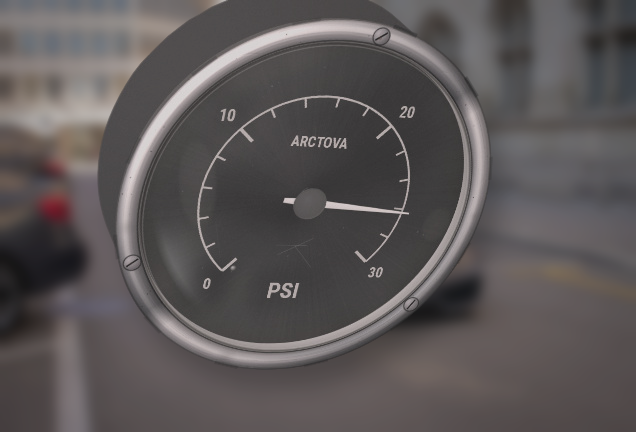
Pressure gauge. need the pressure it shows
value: 26 psi
